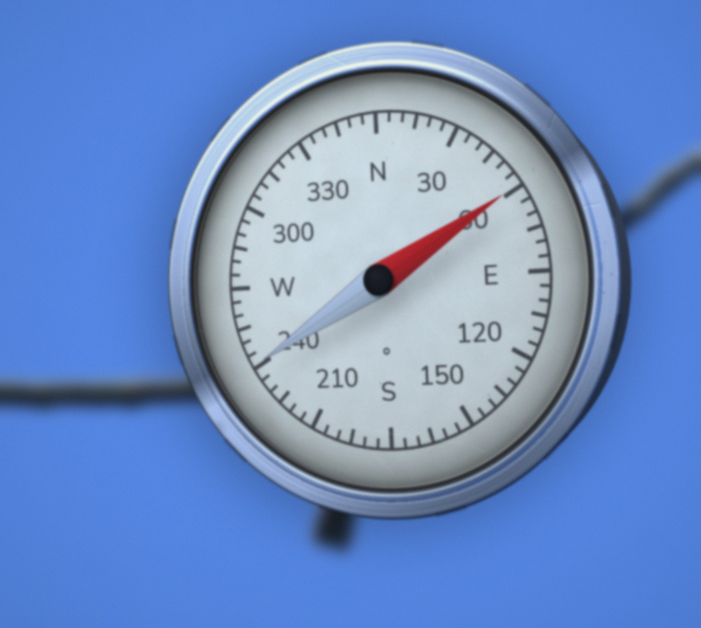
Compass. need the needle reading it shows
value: 60 °
